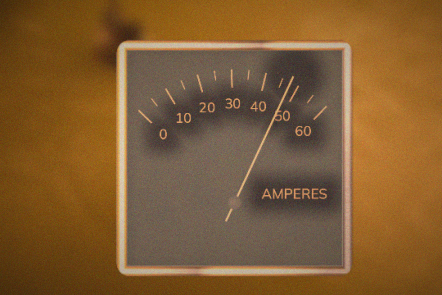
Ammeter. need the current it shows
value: 47.5 A
